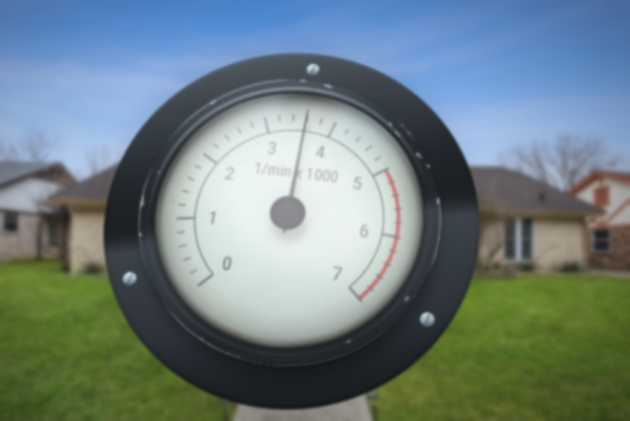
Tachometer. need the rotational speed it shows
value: 3600 rpm
